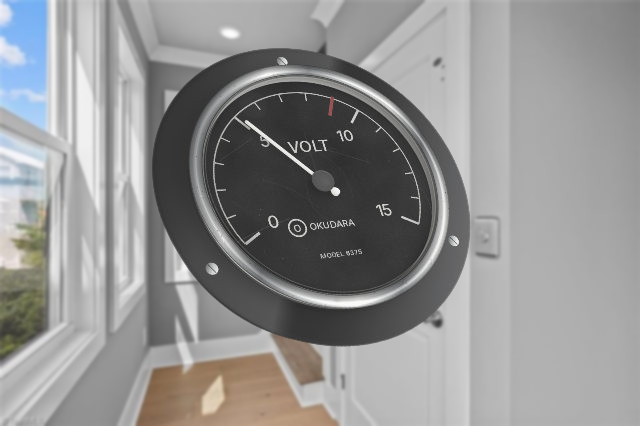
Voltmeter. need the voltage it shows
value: 5 V
